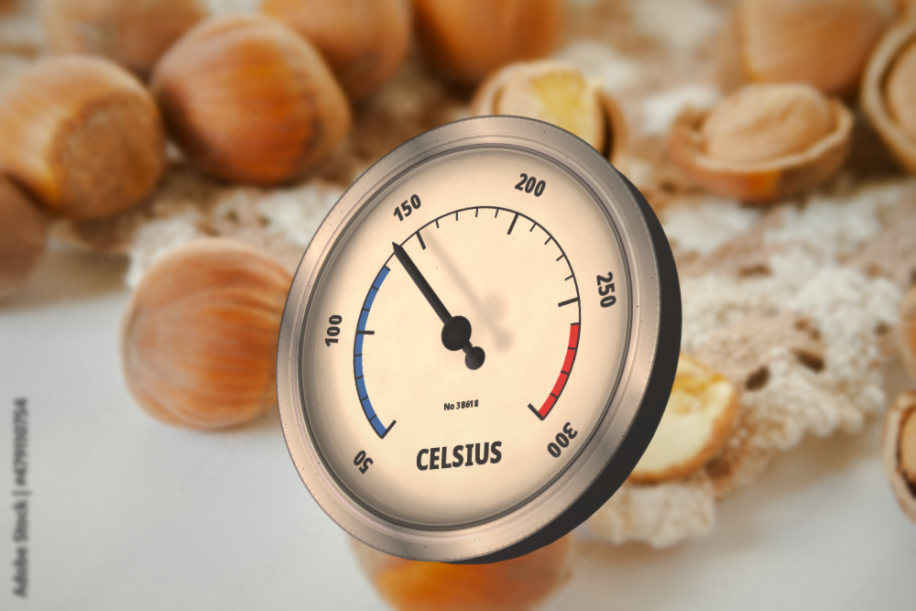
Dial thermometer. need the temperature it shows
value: 140 °C
